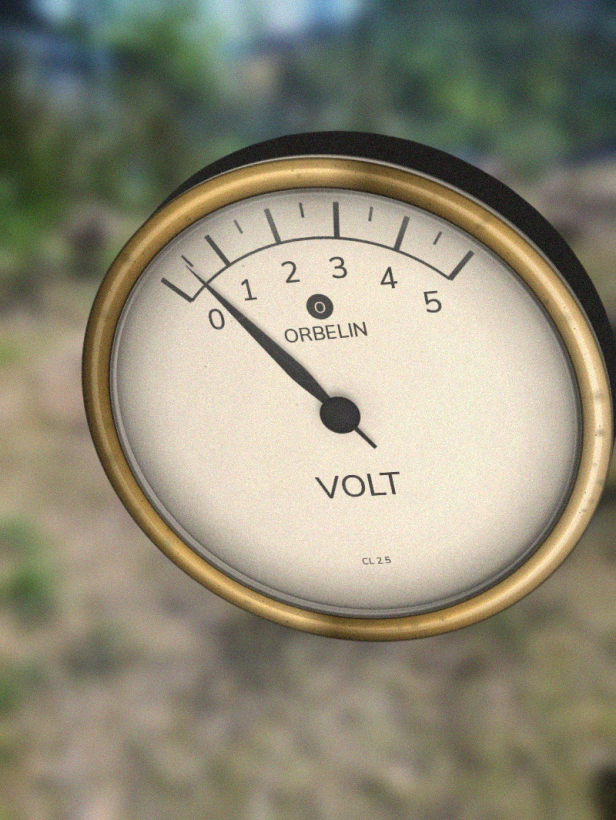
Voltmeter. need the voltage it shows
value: 0.5 V
